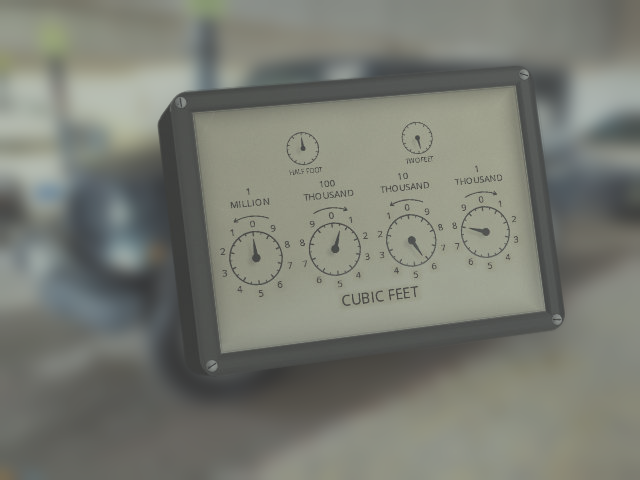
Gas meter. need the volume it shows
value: 5800 ft³
